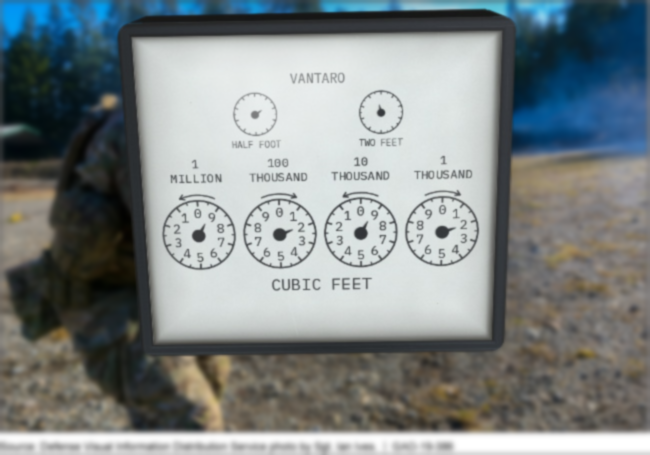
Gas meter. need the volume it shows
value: 919200 ft³
